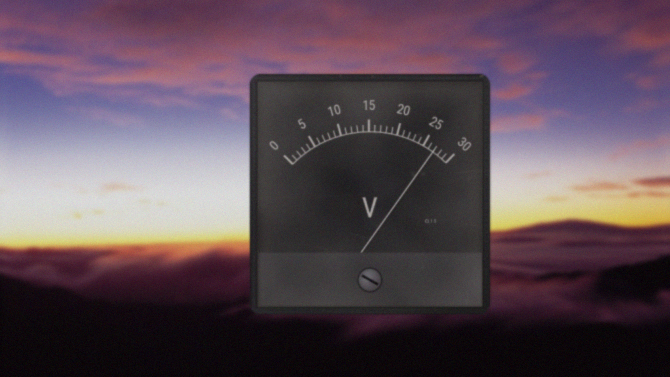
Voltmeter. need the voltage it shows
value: 27 V
